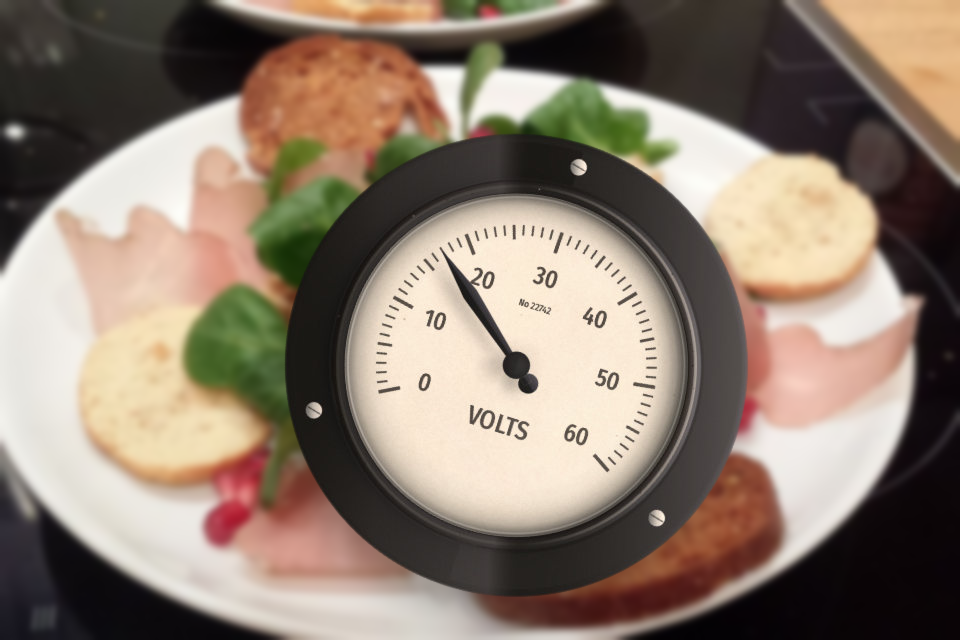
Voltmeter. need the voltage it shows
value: 17 V
